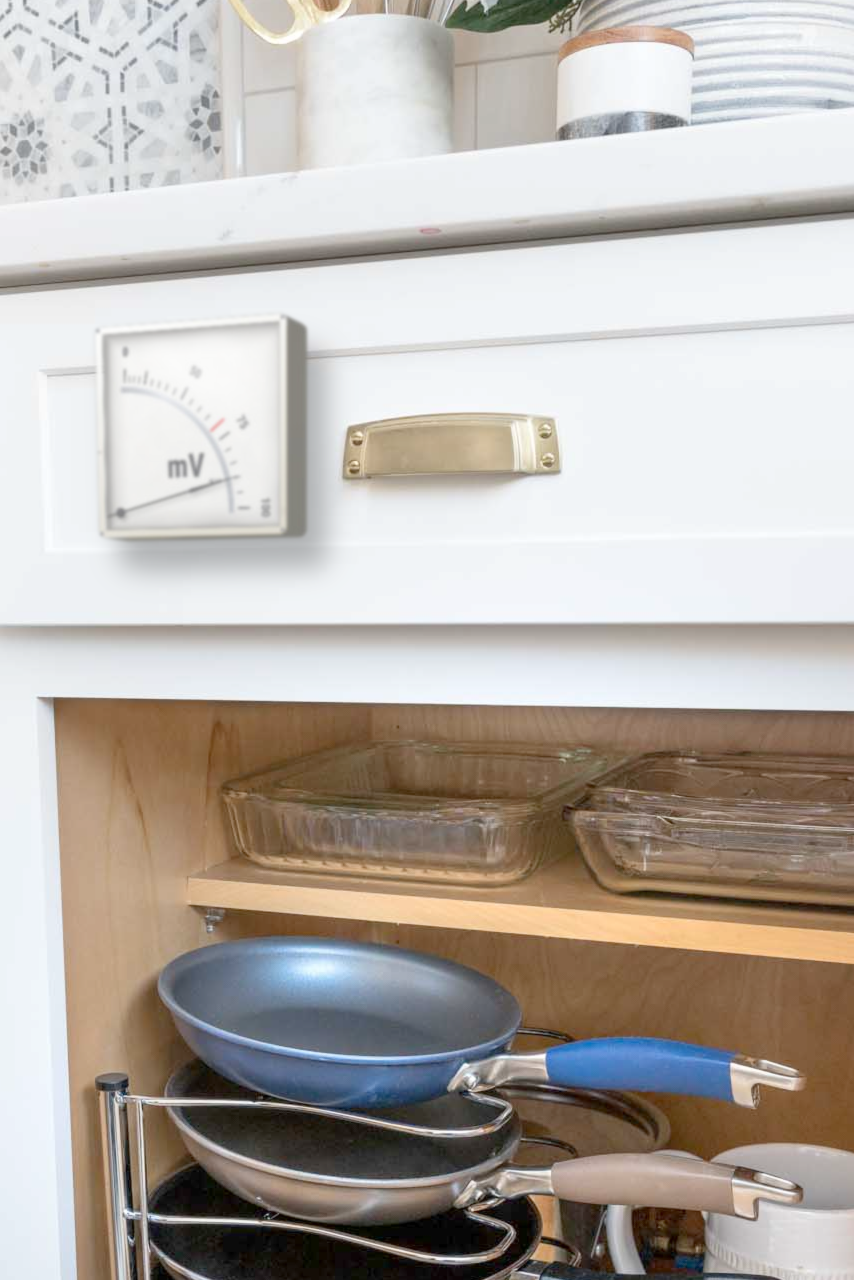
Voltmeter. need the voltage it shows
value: 90 mV
